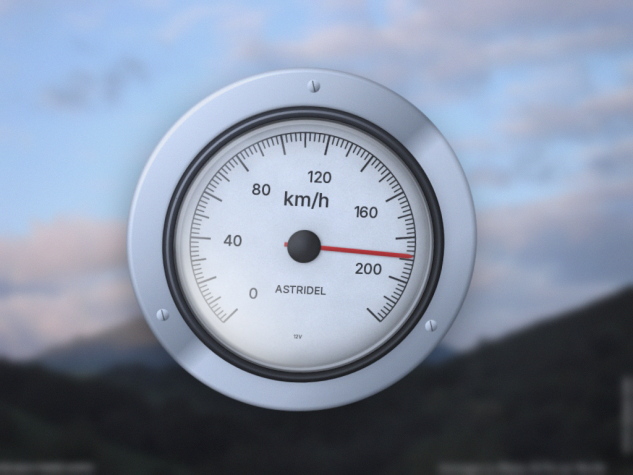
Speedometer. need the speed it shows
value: 188 km/h
